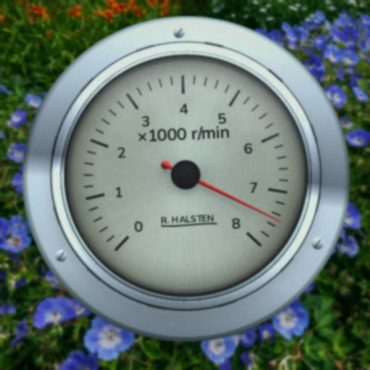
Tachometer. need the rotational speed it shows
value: 7500 rpm
